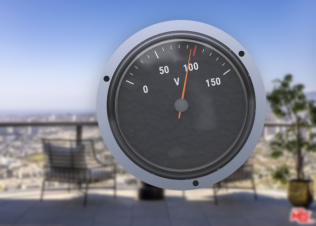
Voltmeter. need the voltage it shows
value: 95 V
